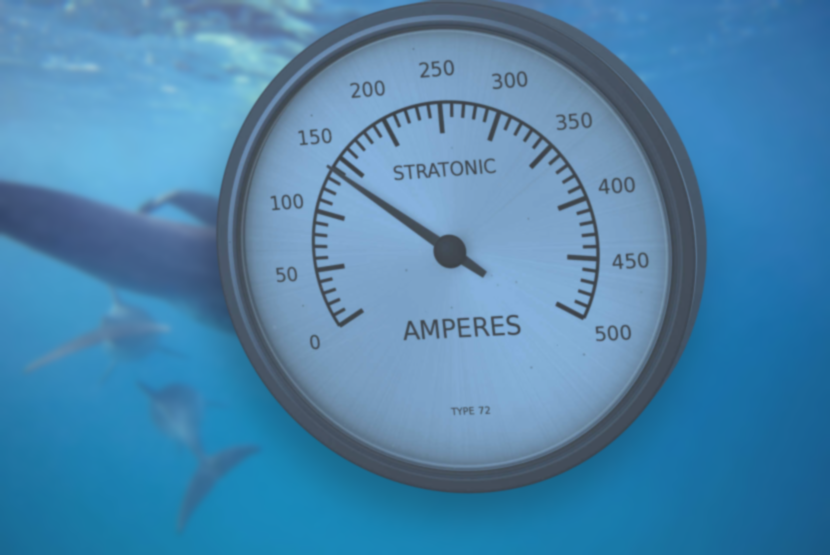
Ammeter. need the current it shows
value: 140 A
